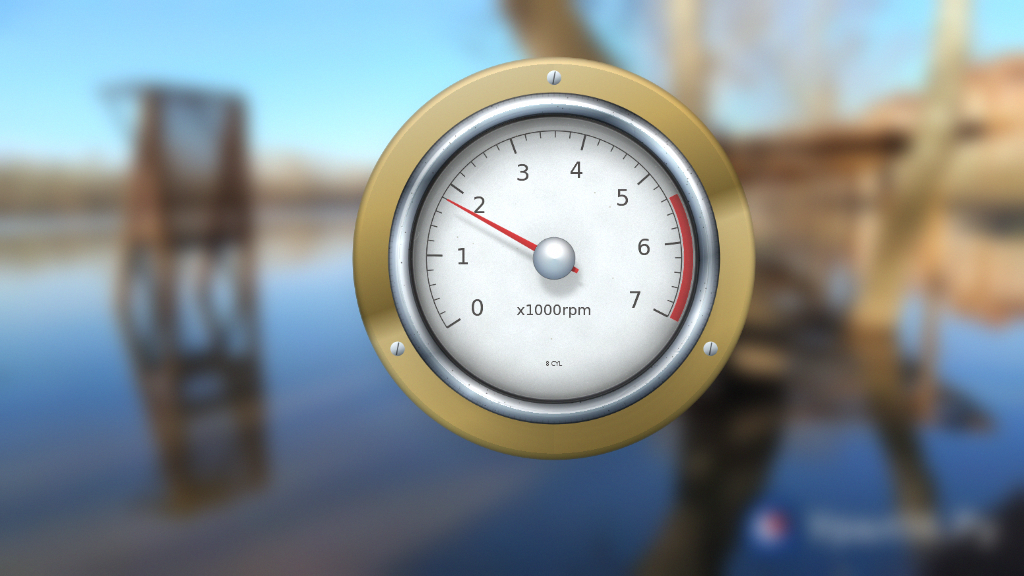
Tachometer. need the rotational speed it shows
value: 1800 rpm
